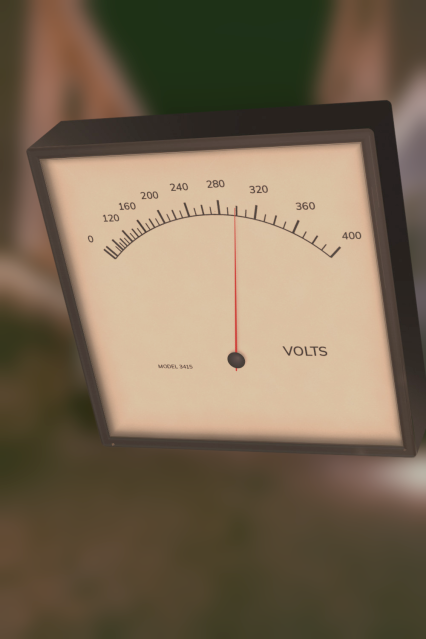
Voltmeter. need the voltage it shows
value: 300 V
